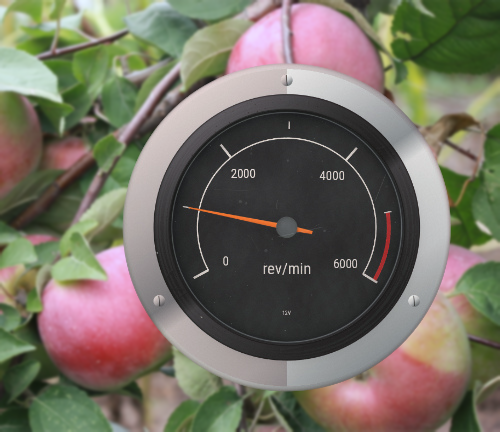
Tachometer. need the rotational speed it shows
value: 1000 rpm
